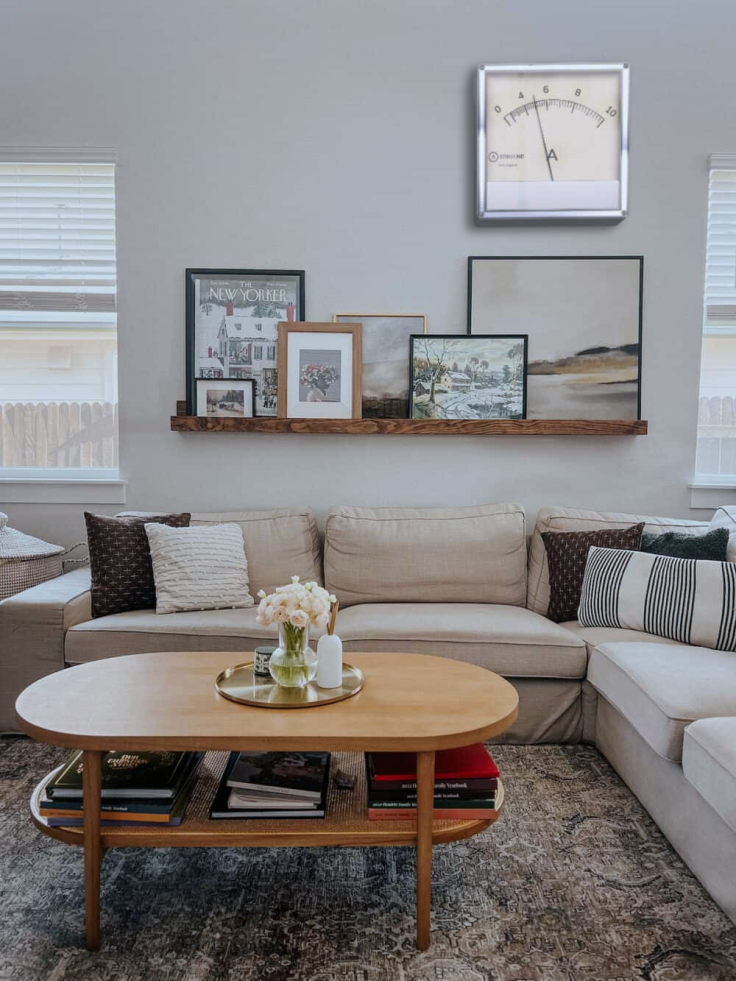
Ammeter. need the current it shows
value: 5 A
